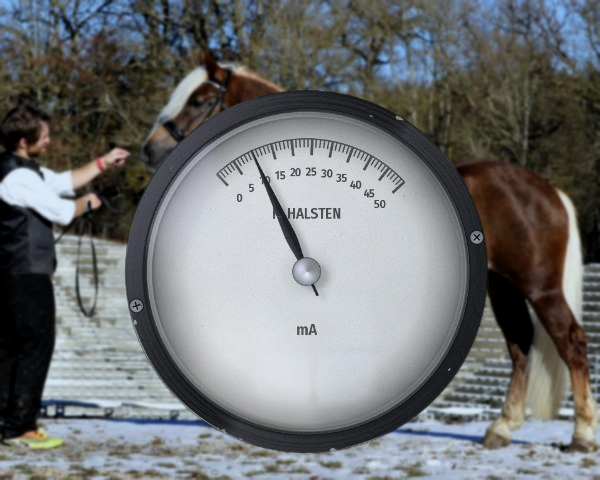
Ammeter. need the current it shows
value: 10 mA
